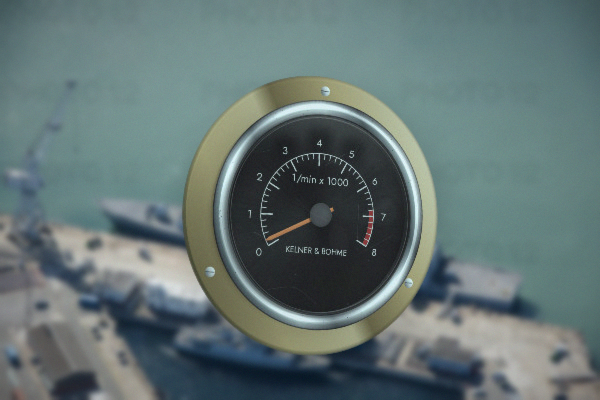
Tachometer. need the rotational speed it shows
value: 200 rpm
